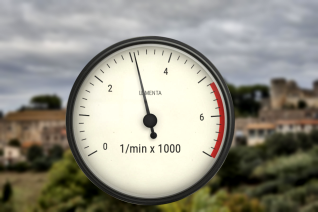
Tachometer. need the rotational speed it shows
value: 3100 rpm
